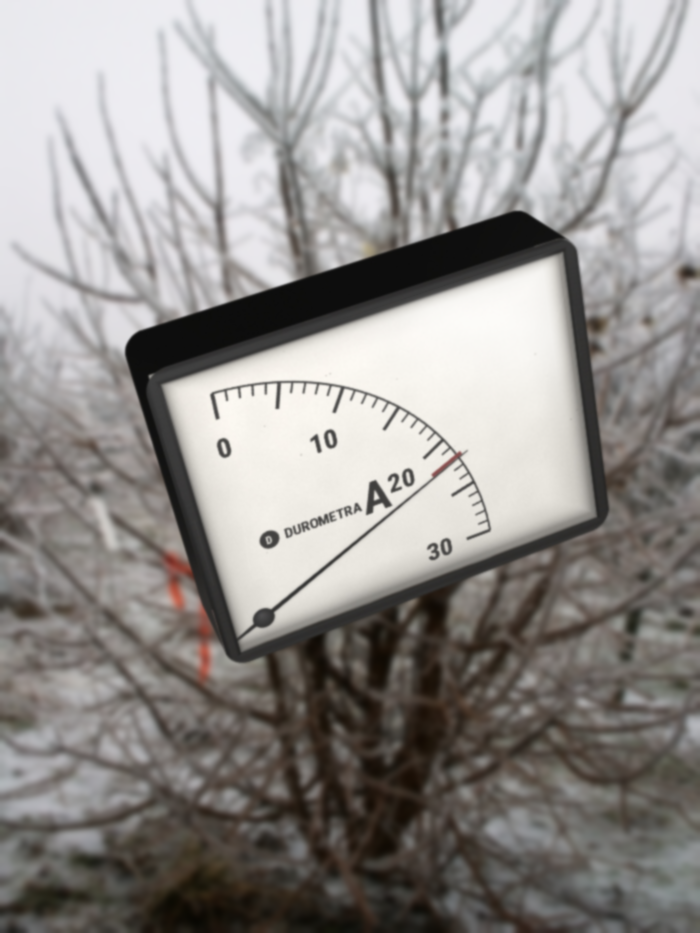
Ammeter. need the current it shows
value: 22 A
